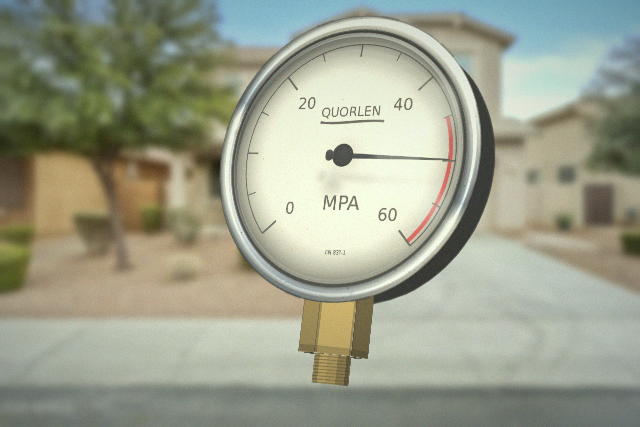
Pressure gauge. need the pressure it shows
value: 50 MPa
